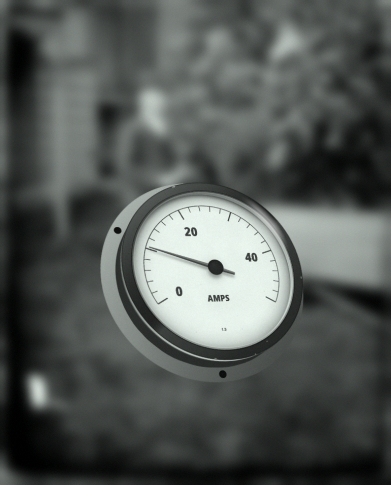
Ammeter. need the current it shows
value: 10 A
